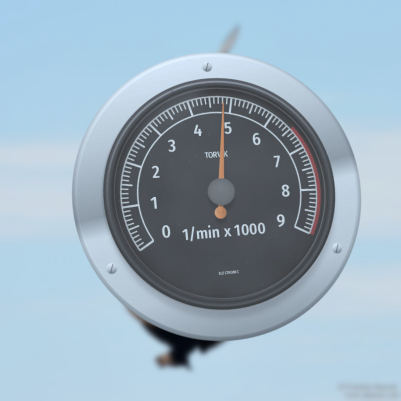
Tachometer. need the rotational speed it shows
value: 4800 rpm
